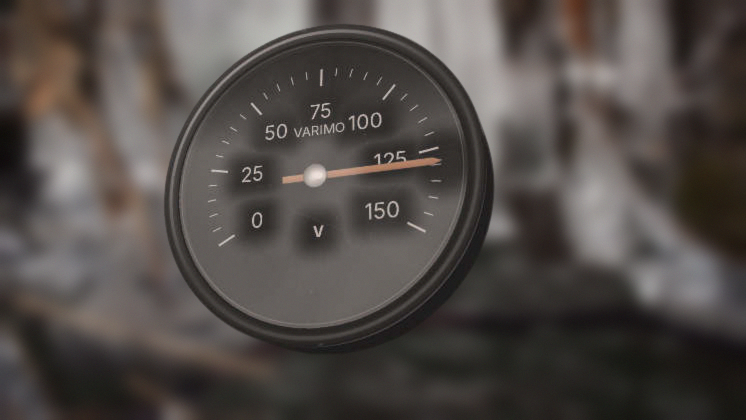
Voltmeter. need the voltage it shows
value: 130 V
